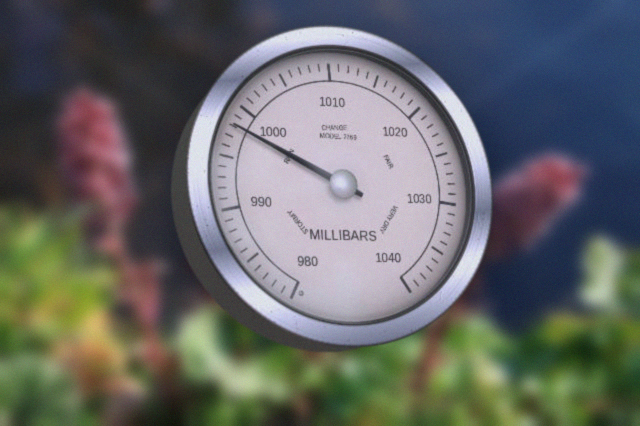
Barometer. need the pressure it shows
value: 998 mbar
